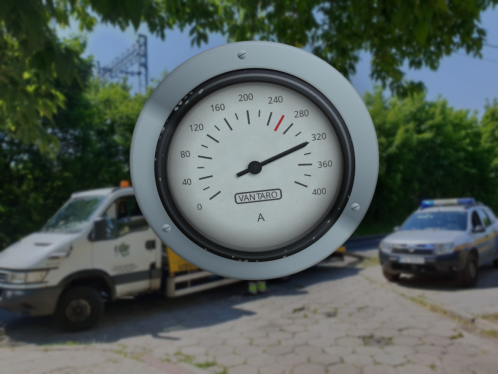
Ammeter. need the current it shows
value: 320 A
